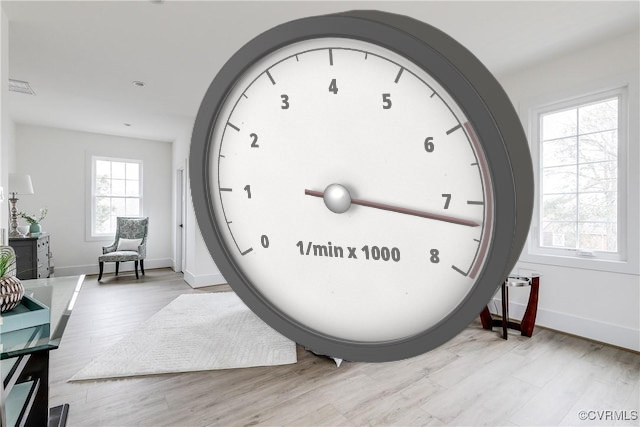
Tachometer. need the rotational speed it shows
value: 7250 rpm
